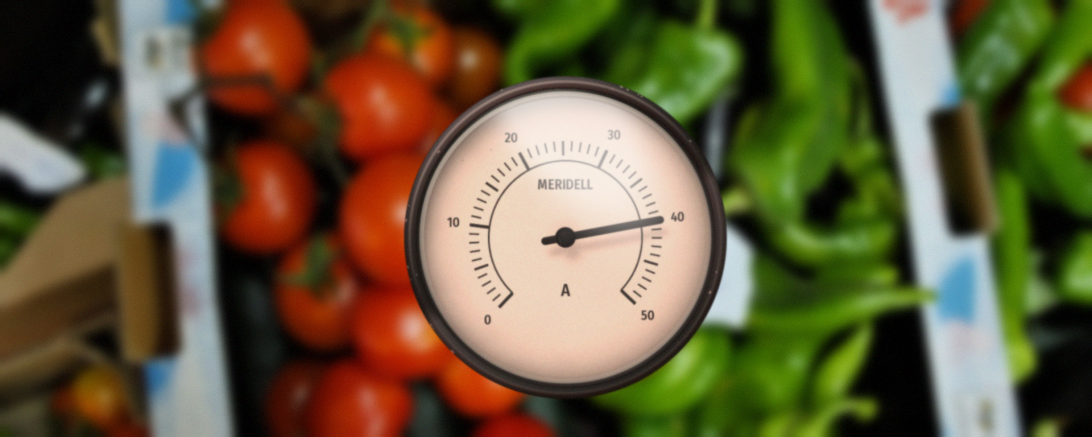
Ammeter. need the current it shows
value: 40 A
